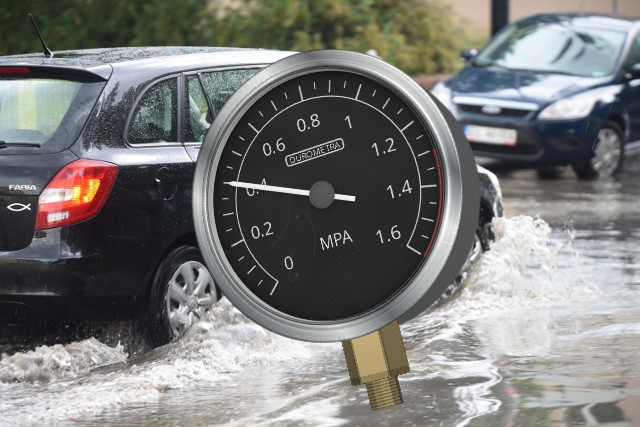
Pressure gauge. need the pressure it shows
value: 0.4 MPa
